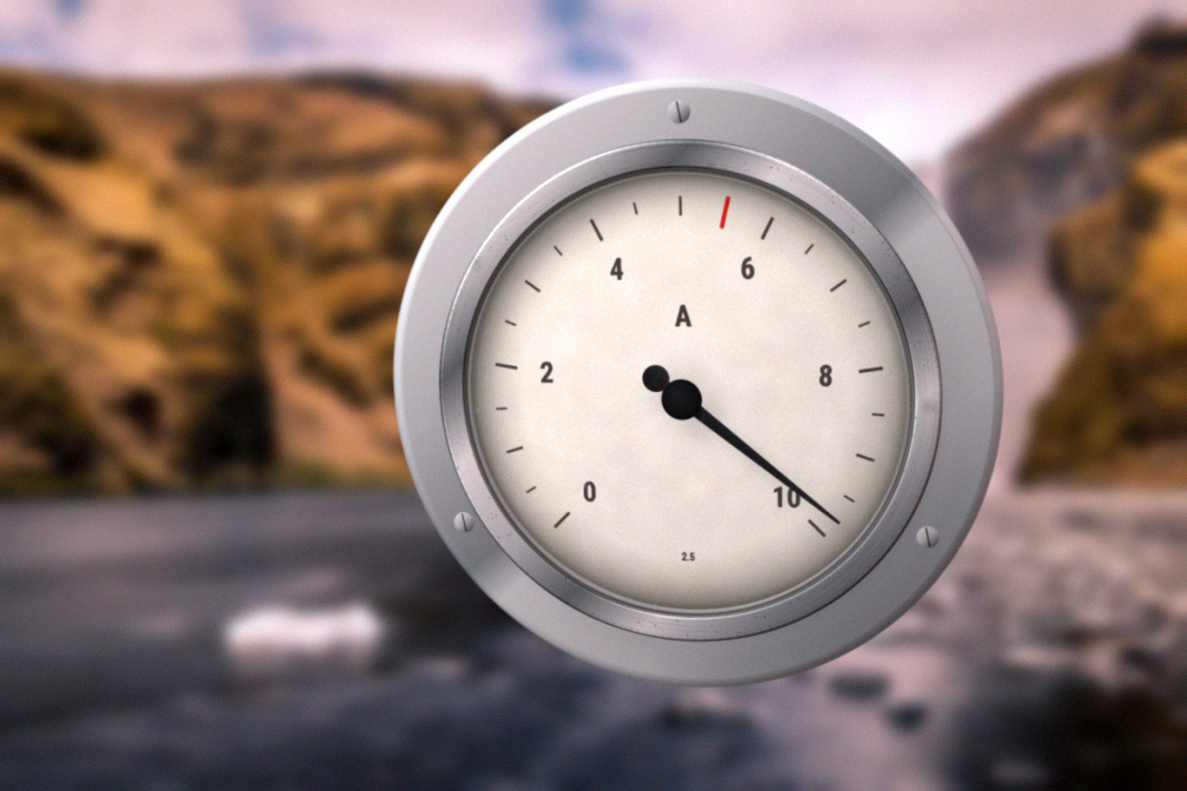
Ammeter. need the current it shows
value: 9.75 A
